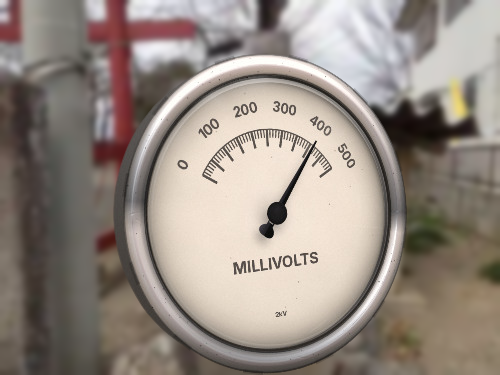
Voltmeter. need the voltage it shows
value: 400 mV
